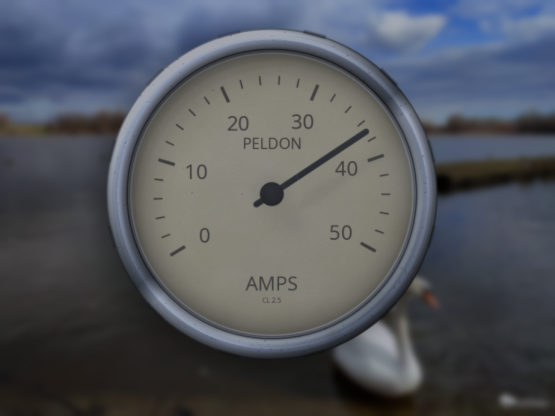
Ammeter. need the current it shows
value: 37 A
